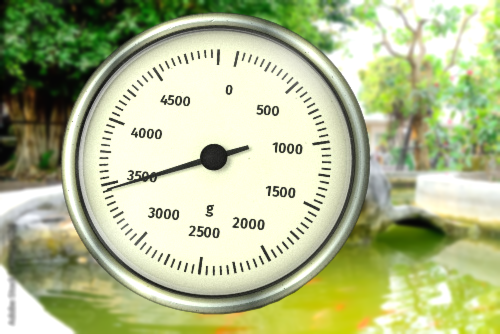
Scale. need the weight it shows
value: 3450 g
